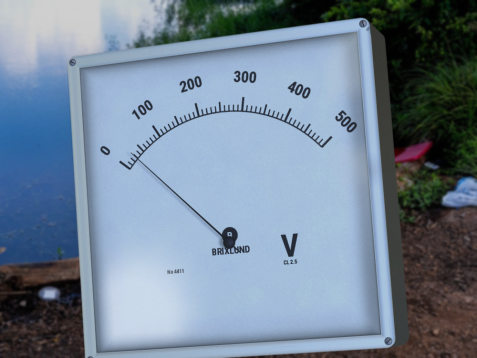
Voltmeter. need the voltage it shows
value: 30 V
